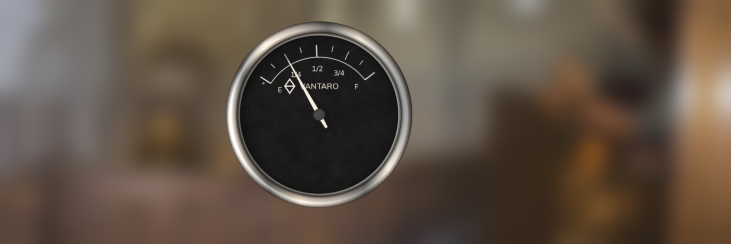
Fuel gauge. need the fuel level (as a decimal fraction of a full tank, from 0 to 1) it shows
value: 0.25
